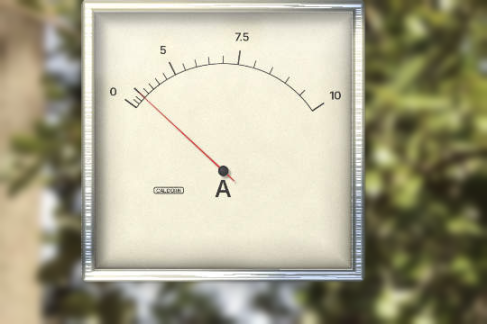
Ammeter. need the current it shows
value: 2.5 A
